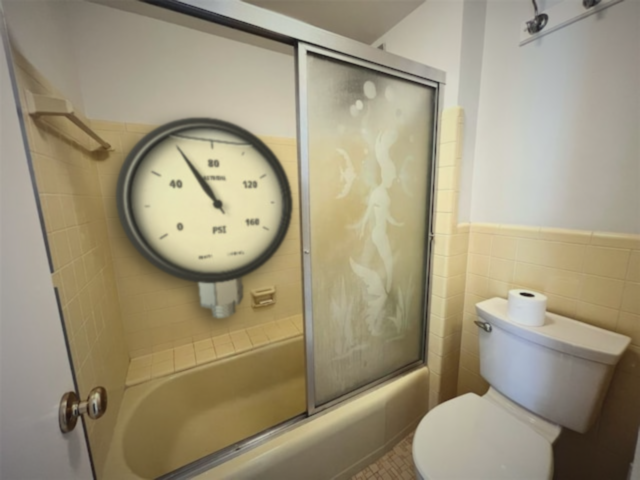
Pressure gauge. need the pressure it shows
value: 60 psi
